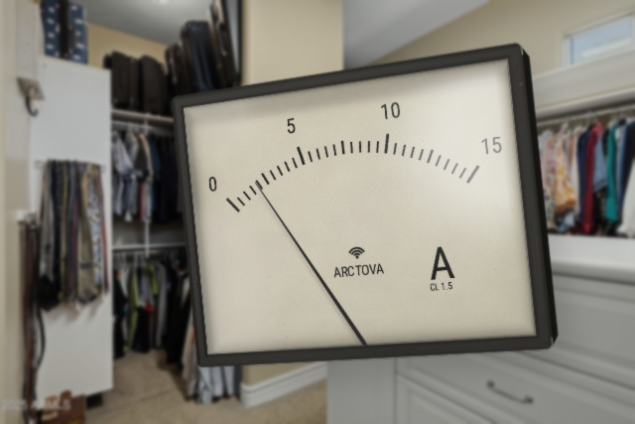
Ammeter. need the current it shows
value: 2 A
